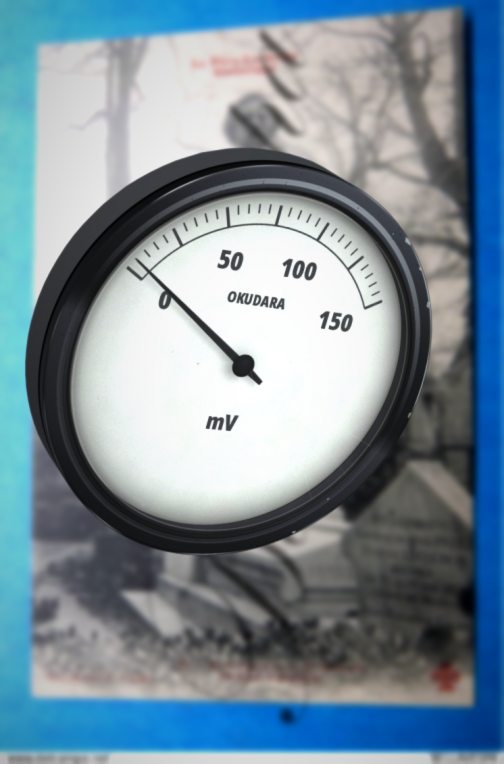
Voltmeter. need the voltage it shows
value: 5 mV
